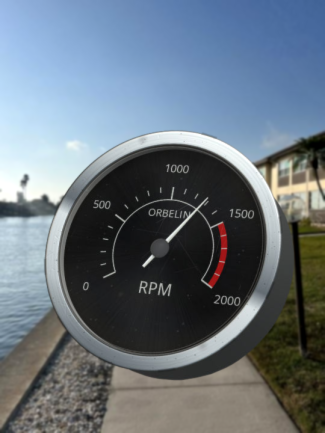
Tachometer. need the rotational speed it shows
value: 1300 rpm
